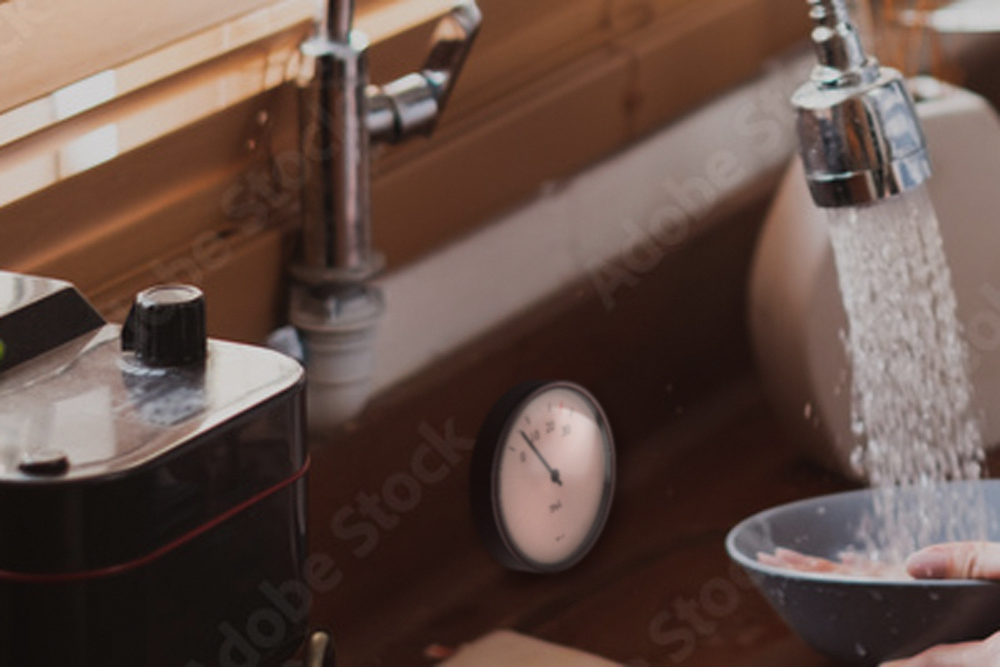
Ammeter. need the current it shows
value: 5 mA
